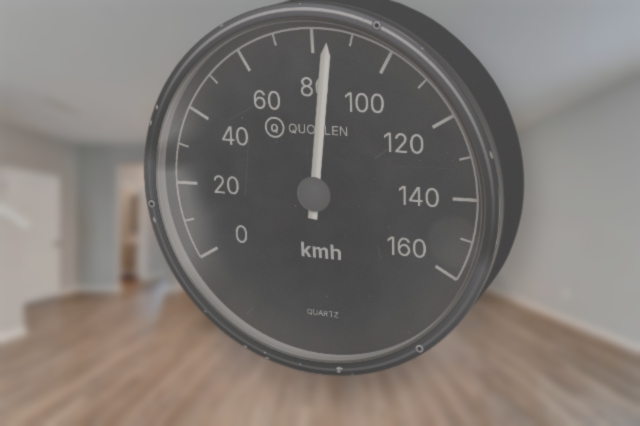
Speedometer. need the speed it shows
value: 85 km/h
